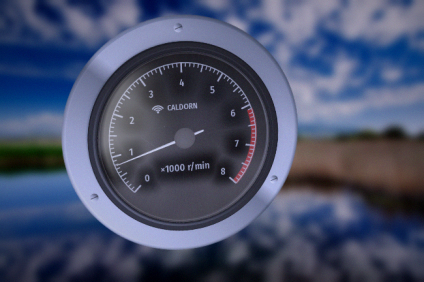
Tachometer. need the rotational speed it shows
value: 800 rpm
